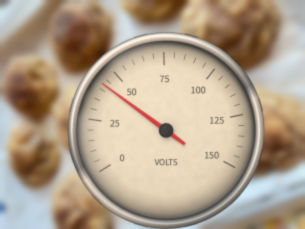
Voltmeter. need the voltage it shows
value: 42.5 V
